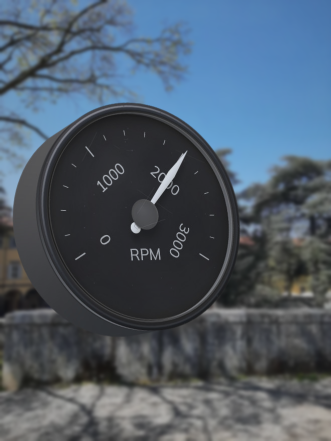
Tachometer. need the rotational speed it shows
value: 2000 rpm
